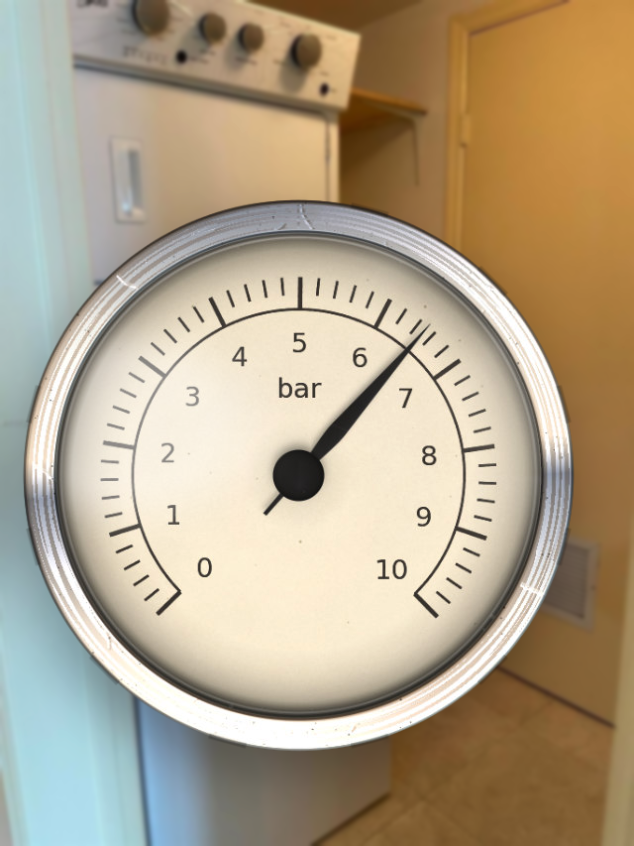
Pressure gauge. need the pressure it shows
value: 6.5 bar
